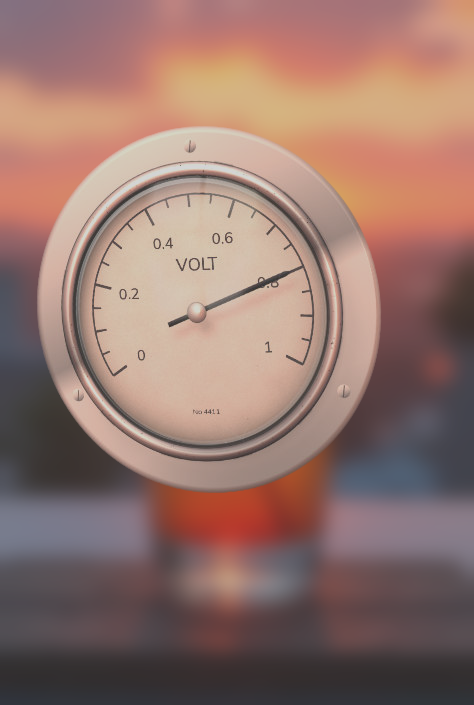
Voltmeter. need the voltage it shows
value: 0.8 V
